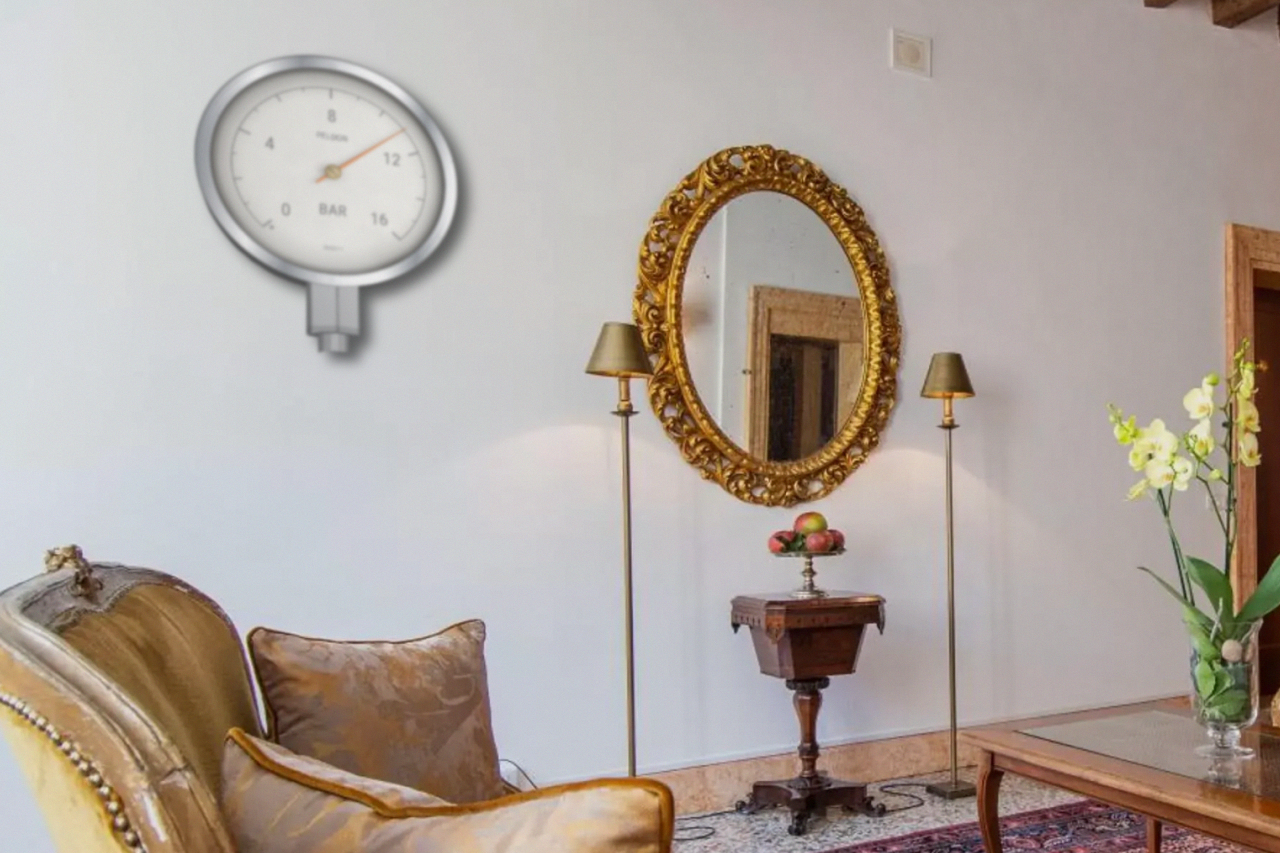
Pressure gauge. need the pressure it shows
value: 11 bar
